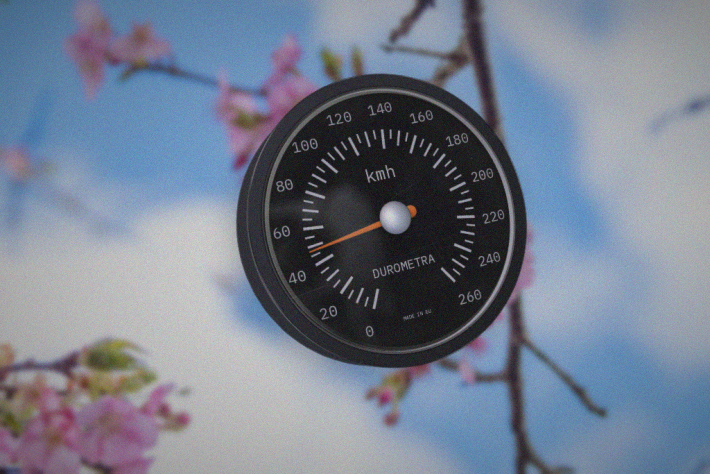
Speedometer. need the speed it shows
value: 47.5 km/h
